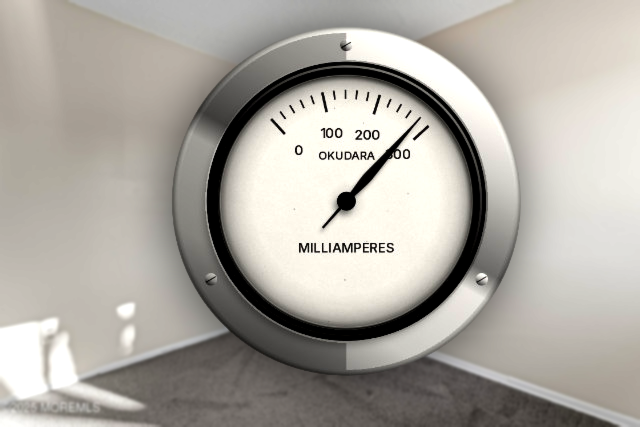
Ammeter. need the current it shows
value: 280 mA
